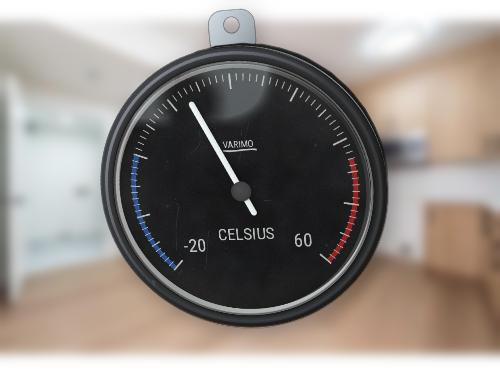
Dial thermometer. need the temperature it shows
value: 13 °C
